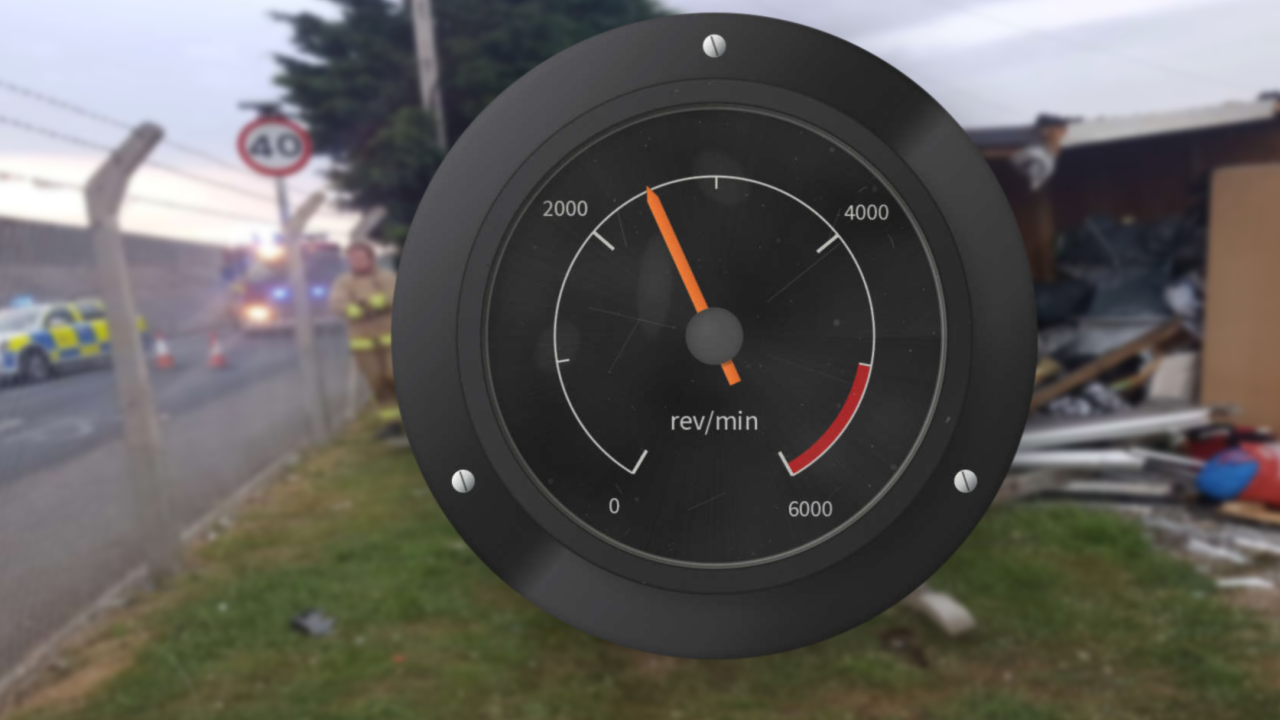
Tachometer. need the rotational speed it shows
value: 2500 rpm
